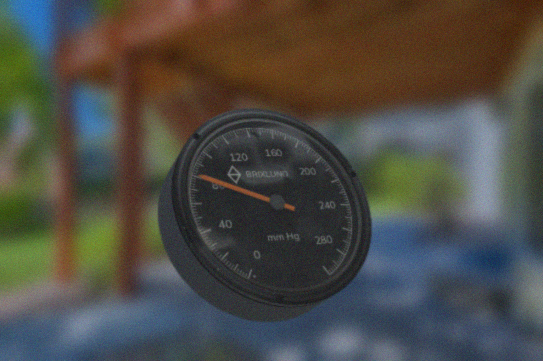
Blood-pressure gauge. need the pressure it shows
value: 80 mmHg
